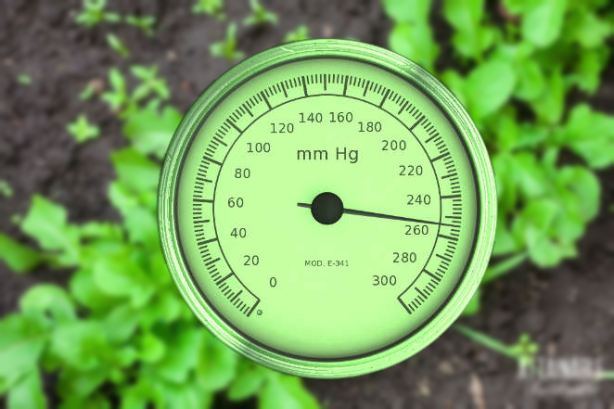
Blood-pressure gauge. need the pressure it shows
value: 254 mmHg
